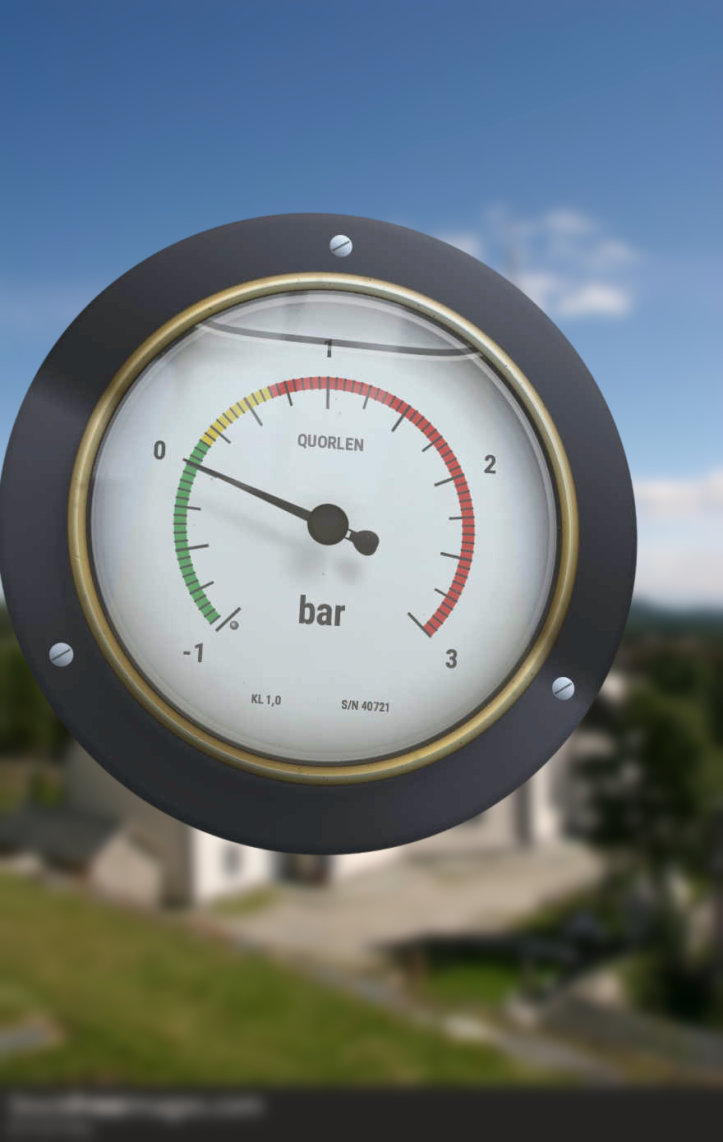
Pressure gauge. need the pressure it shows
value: 0 bar
